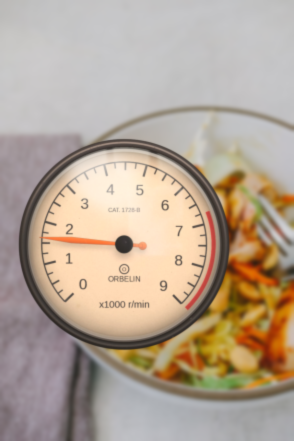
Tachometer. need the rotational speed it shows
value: 1625 rpm
